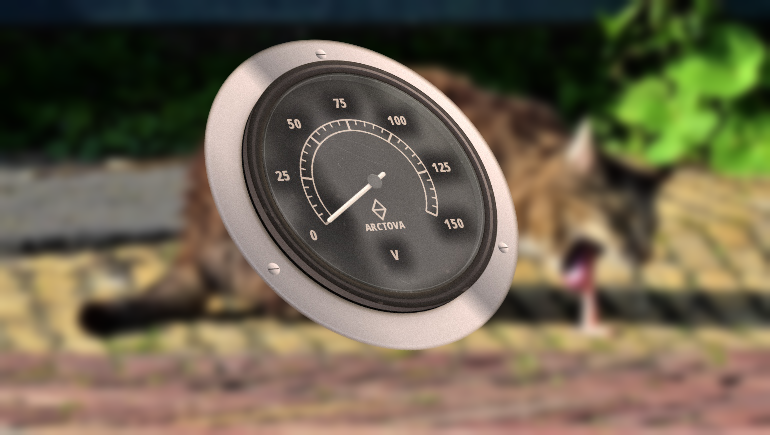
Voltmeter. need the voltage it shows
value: 0 V
